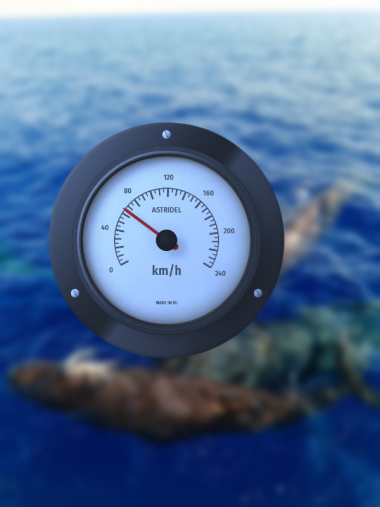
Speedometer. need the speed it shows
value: 65 km/h
